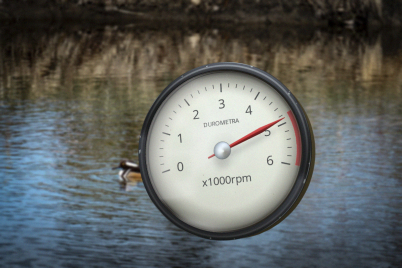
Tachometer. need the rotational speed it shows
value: 4900 rpm
